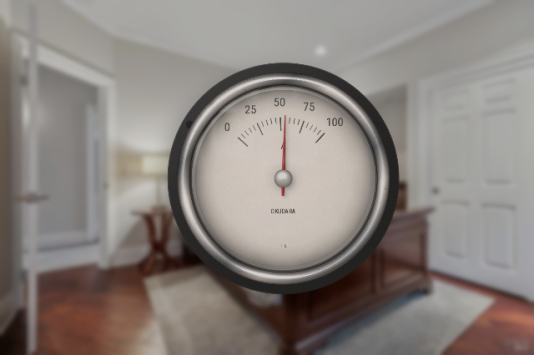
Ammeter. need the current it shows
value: 55 A
